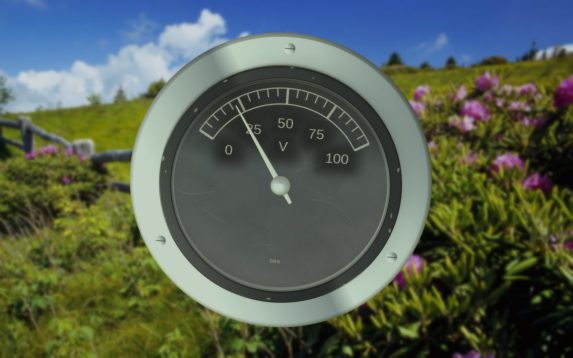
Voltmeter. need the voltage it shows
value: 22.5 V
